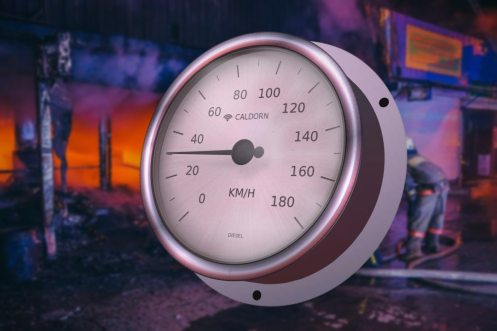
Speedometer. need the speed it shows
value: 30 km/h
